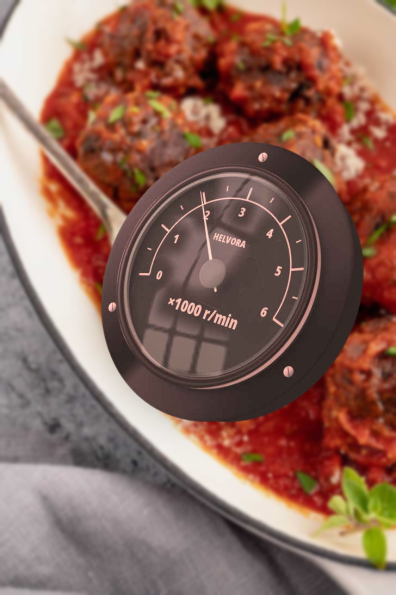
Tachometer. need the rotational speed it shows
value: 2000 rpm
